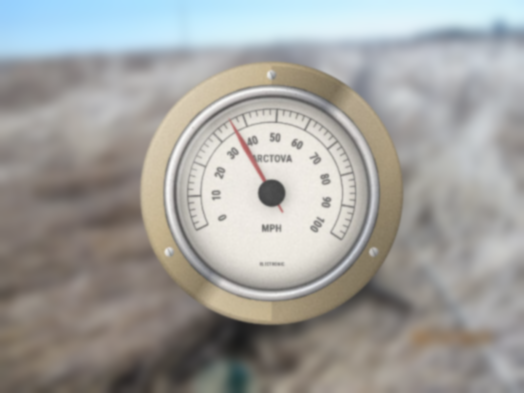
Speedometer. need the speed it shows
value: 36 mph
